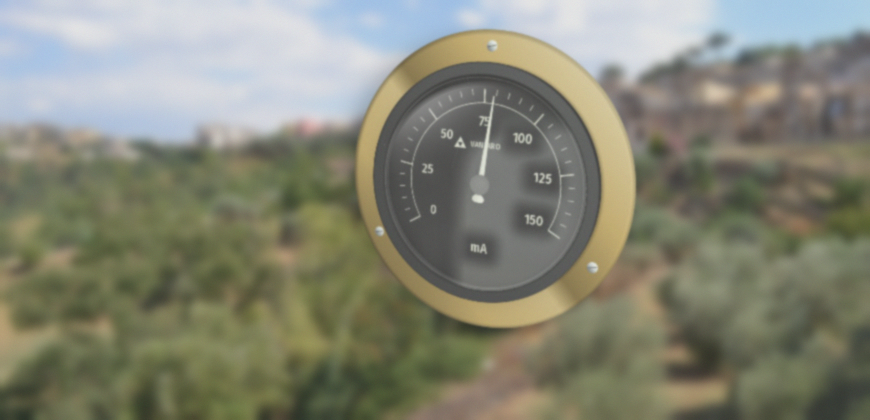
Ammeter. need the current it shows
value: 80 mA
